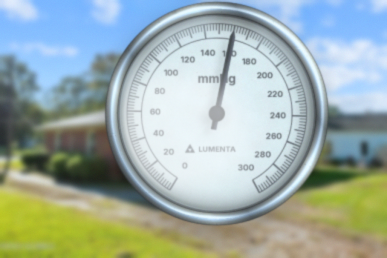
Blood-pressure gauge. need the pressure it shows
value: 160 mmHg
